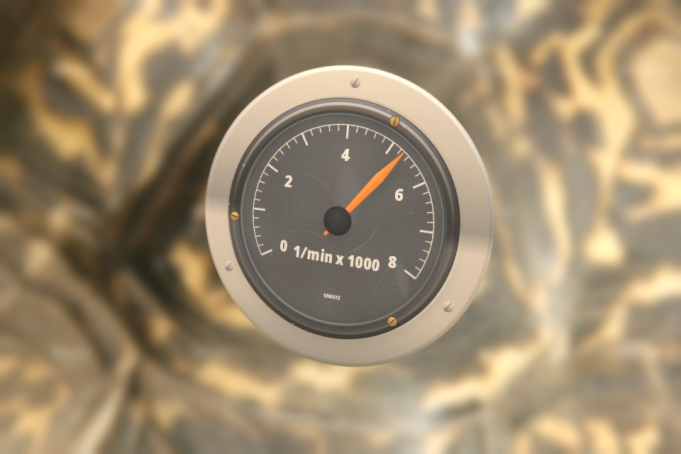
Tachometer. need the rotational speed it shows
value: 5300 rpm
